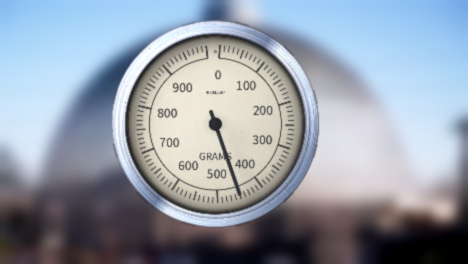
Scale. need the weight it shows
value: 450 g
